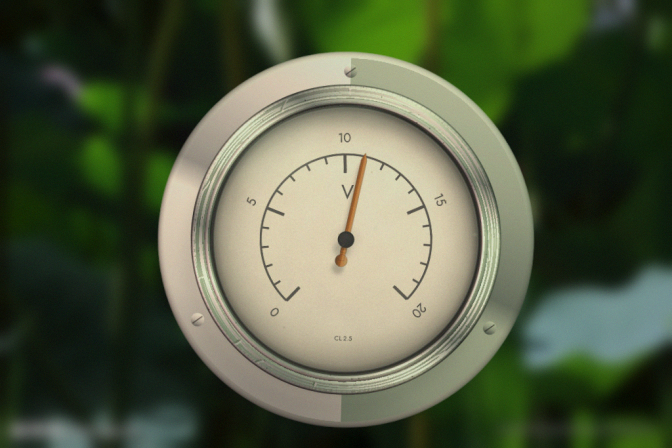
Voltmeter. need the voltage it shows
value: 11 V
